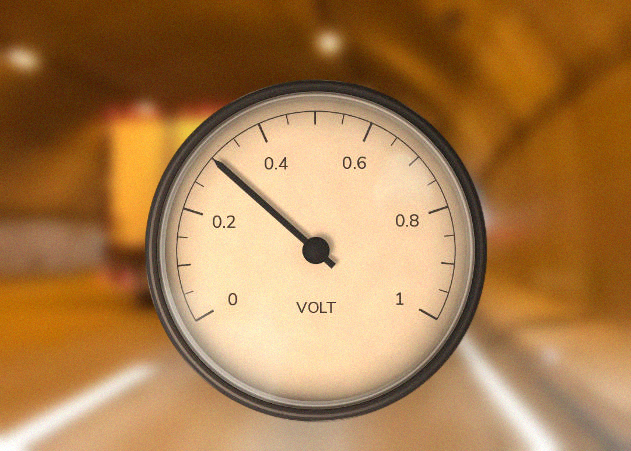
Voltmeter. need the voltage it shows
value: 0.3 V
